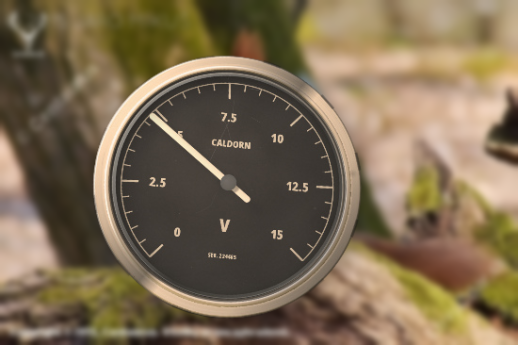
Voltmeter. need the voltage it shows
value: 4.75 V
